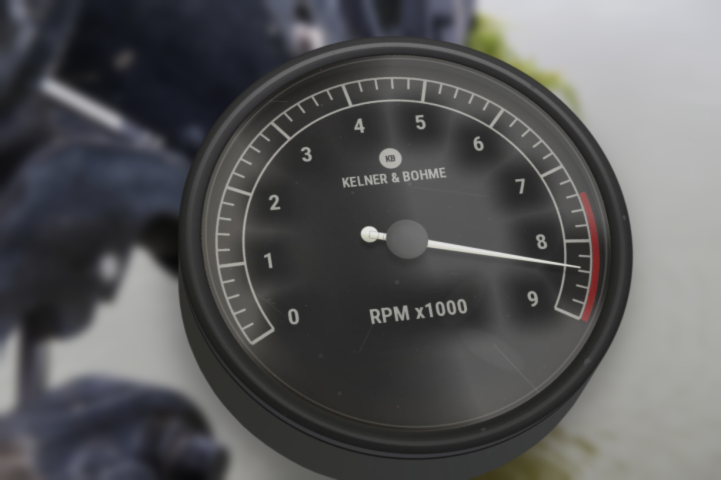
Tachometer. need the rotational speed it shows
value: 8400 rpm
